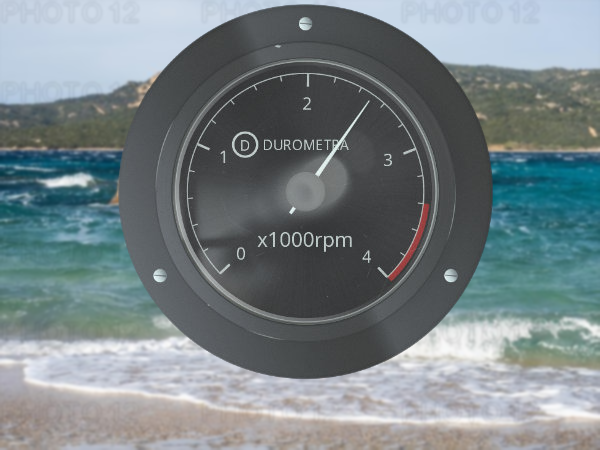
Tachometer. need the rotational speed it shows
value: 2500 rpm
